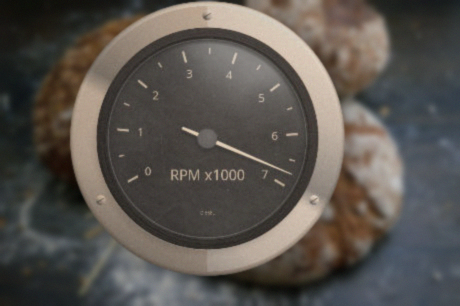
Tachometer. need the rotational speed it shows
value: 6750 rpm
